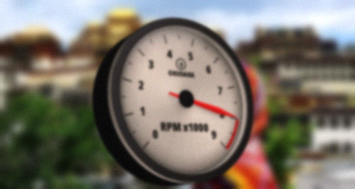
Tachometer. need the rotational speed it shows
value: 8000 rpm
